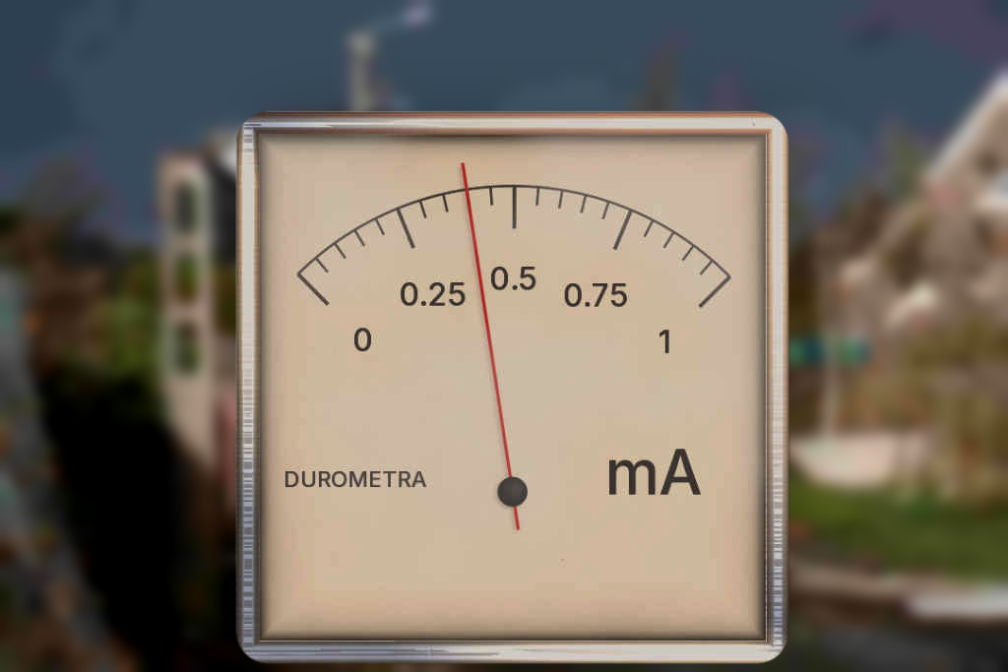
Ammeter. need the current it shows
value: 0.4 mA
